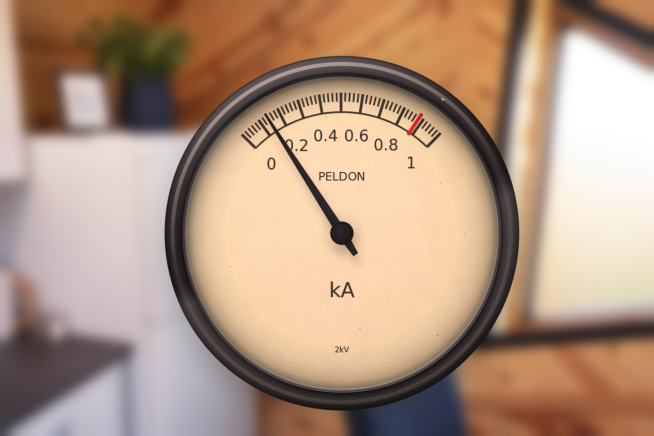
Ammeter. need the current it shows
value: 0.14 kA
